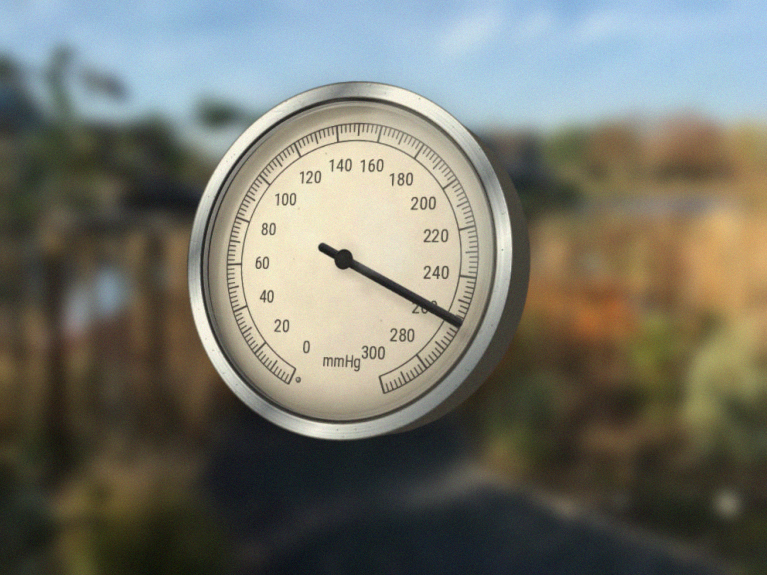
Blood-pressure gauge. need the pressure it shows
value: 258 mmHg
